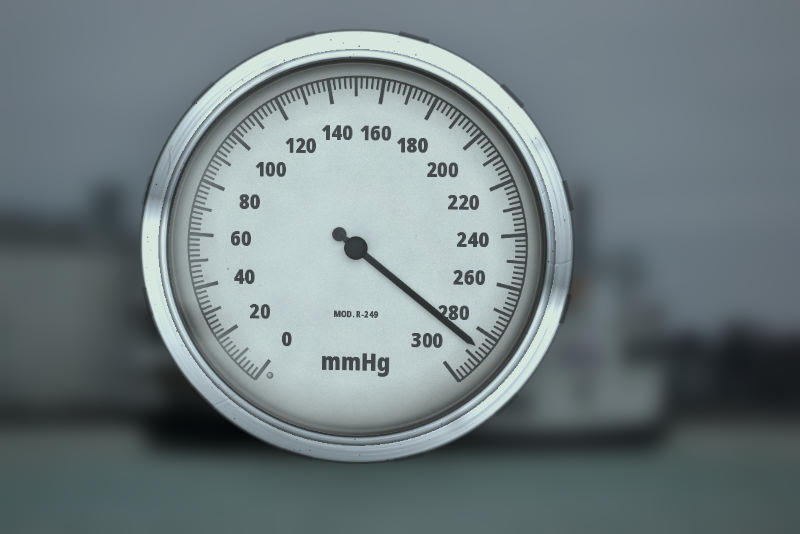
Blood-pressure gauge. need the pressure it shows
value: 286 mmHg
